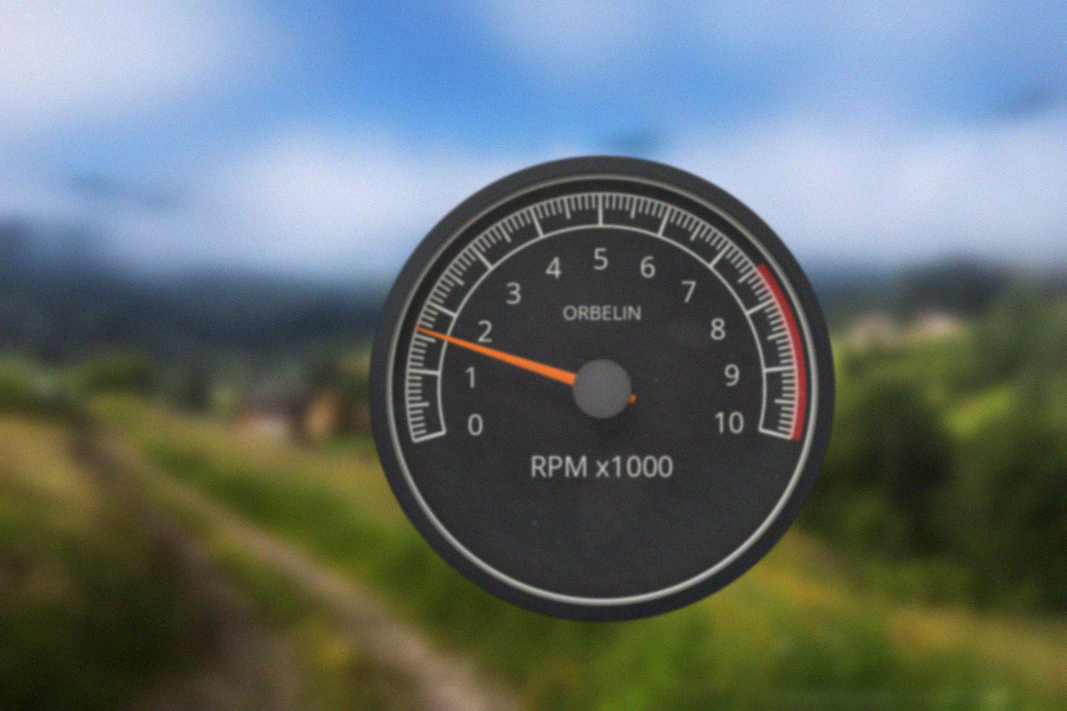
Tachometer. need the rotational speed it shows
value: 1600 rpm
